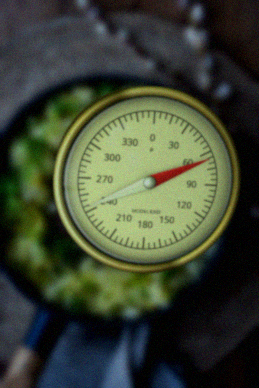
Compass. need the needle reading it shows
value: 65 °
